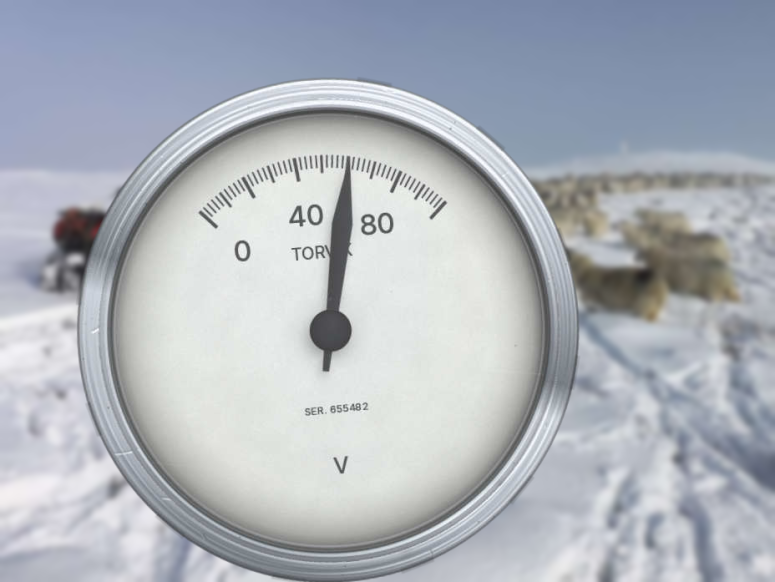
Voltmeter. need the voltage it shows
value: 60 V
